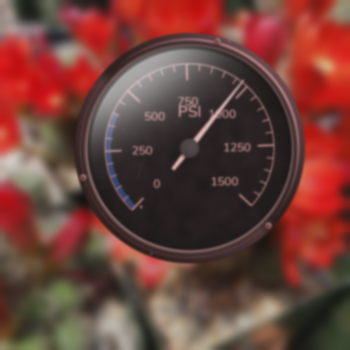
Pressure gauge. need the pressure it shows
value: 975 psi
